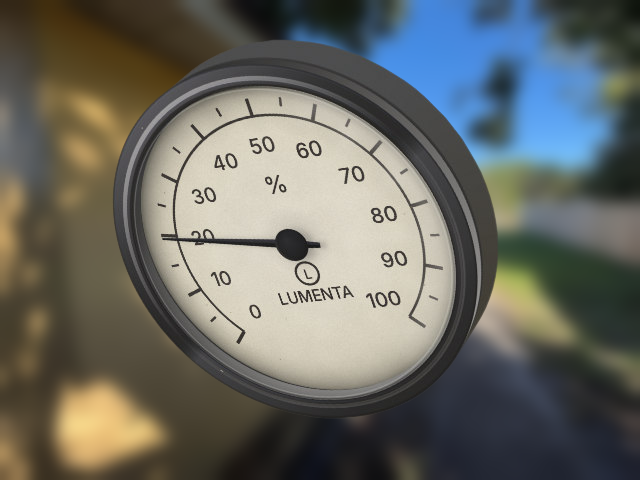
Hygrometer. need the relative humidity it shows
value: 20 %
